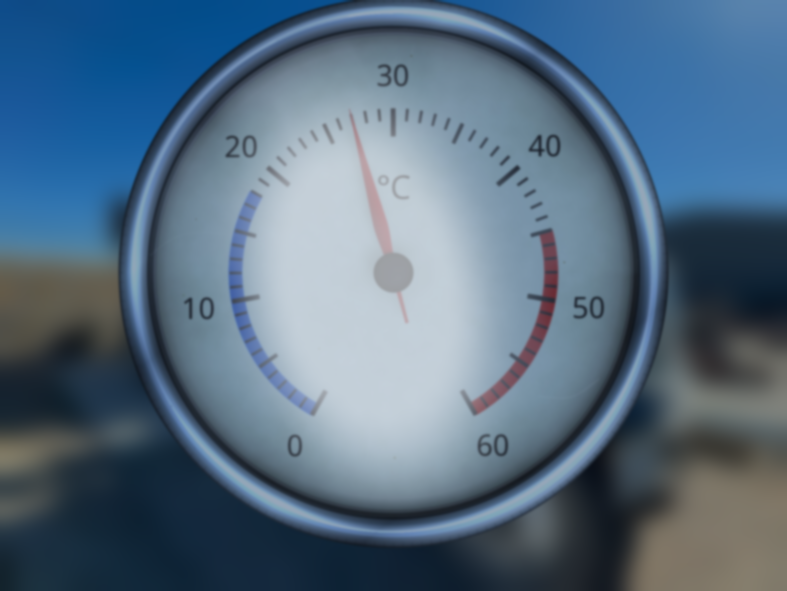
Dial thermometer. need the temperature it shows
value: 27 °C
